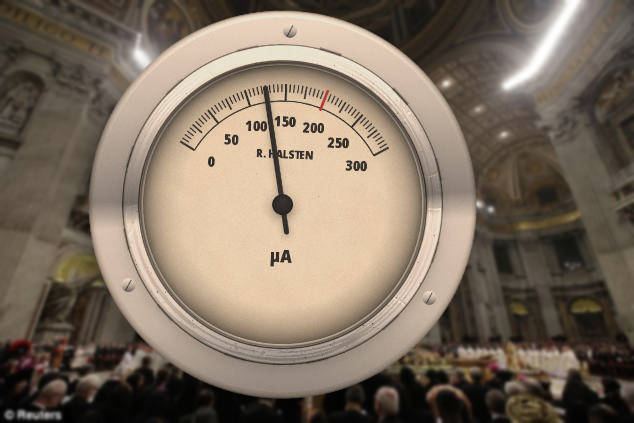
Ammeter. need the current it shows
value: 125 µA
